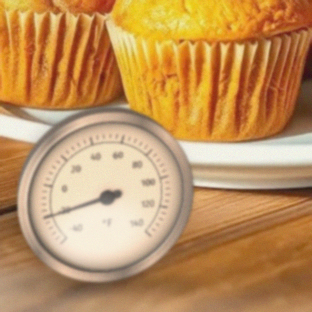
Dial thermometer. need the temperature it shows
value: -20 °F
